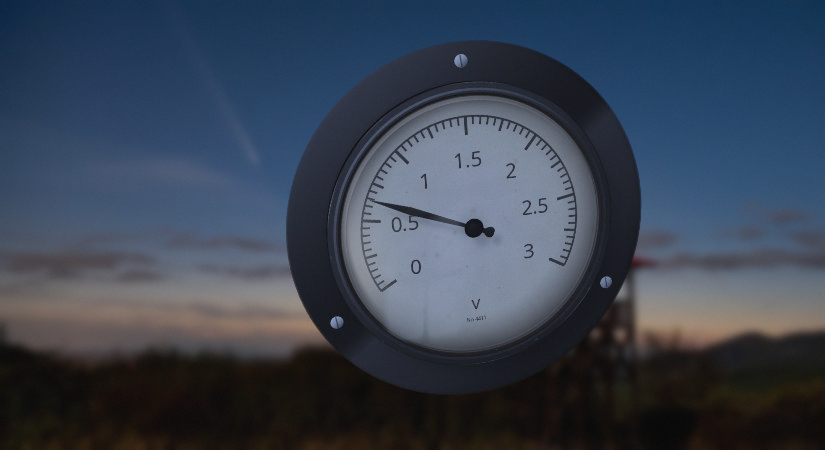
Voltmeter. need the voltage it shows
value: 0.65 V
